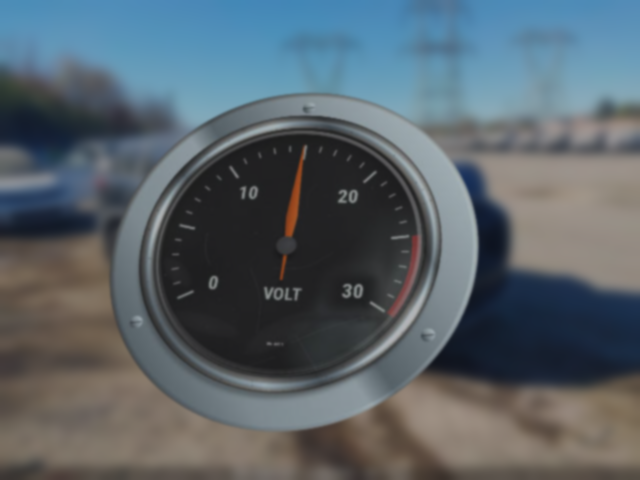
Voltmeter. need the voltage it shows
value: 15 V
